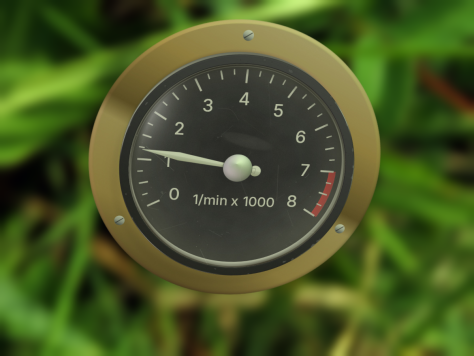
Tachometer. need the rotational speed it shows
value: 1250 rpm
